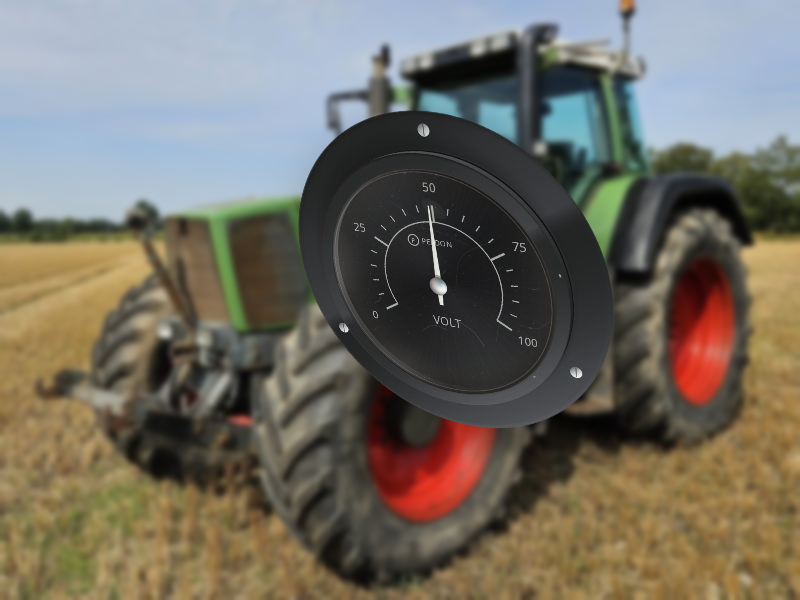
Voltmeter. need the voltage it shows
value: 50 V
